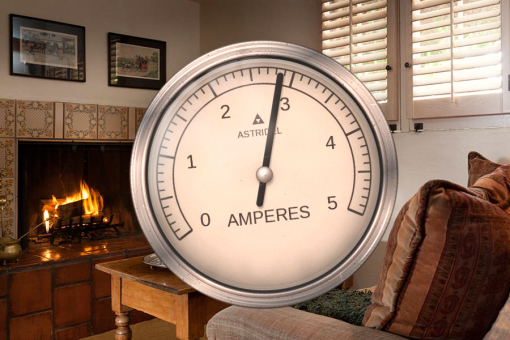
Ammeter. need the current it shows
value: 2.85 A
